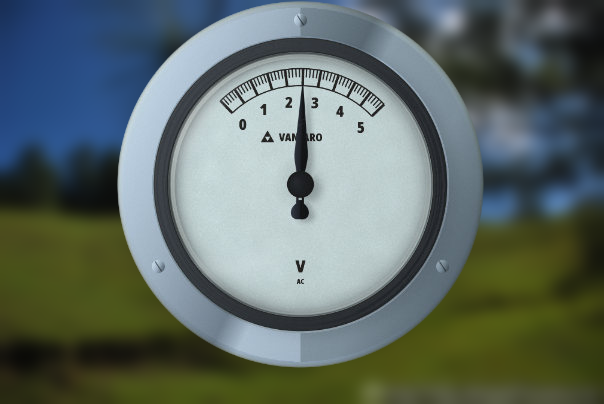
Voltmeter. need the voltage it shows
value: 2.5 V
